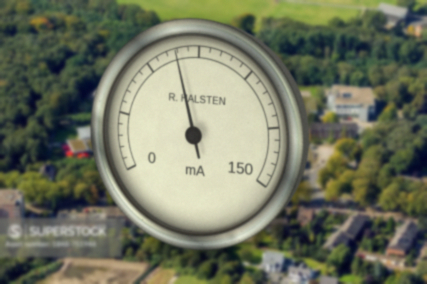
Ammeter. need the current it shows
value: 65 mA
